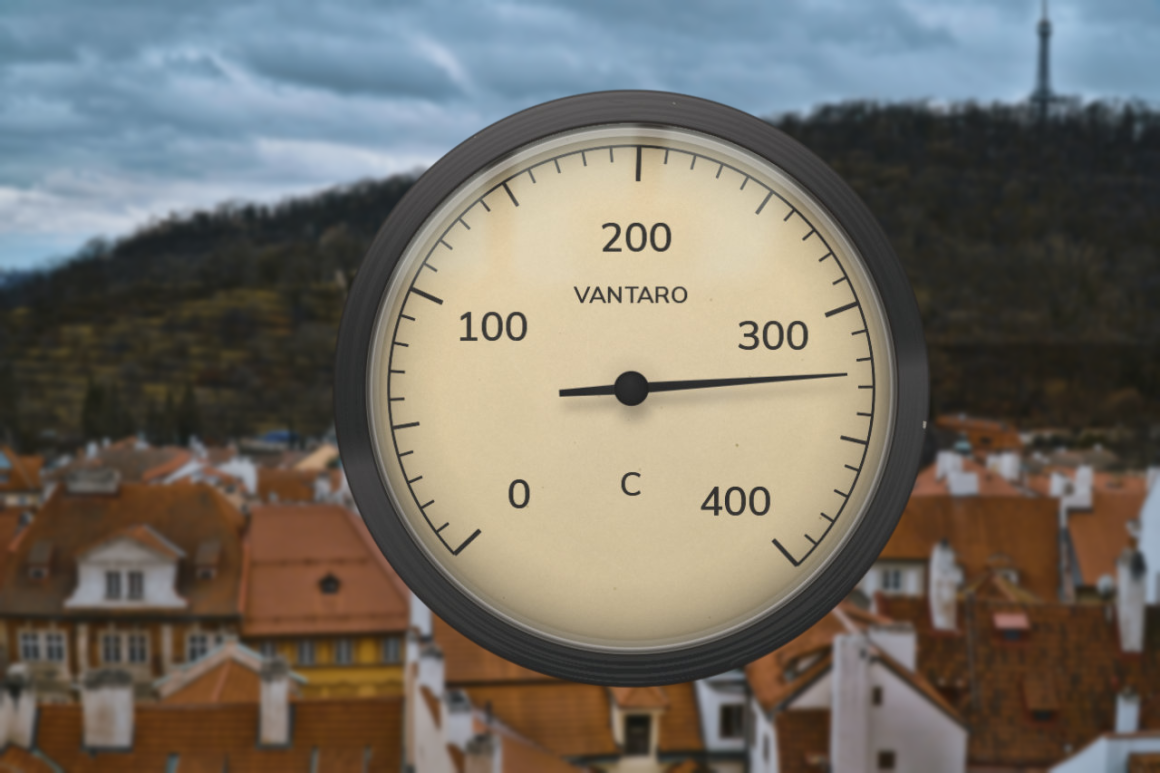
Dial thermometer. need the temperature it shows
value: 325 °C
